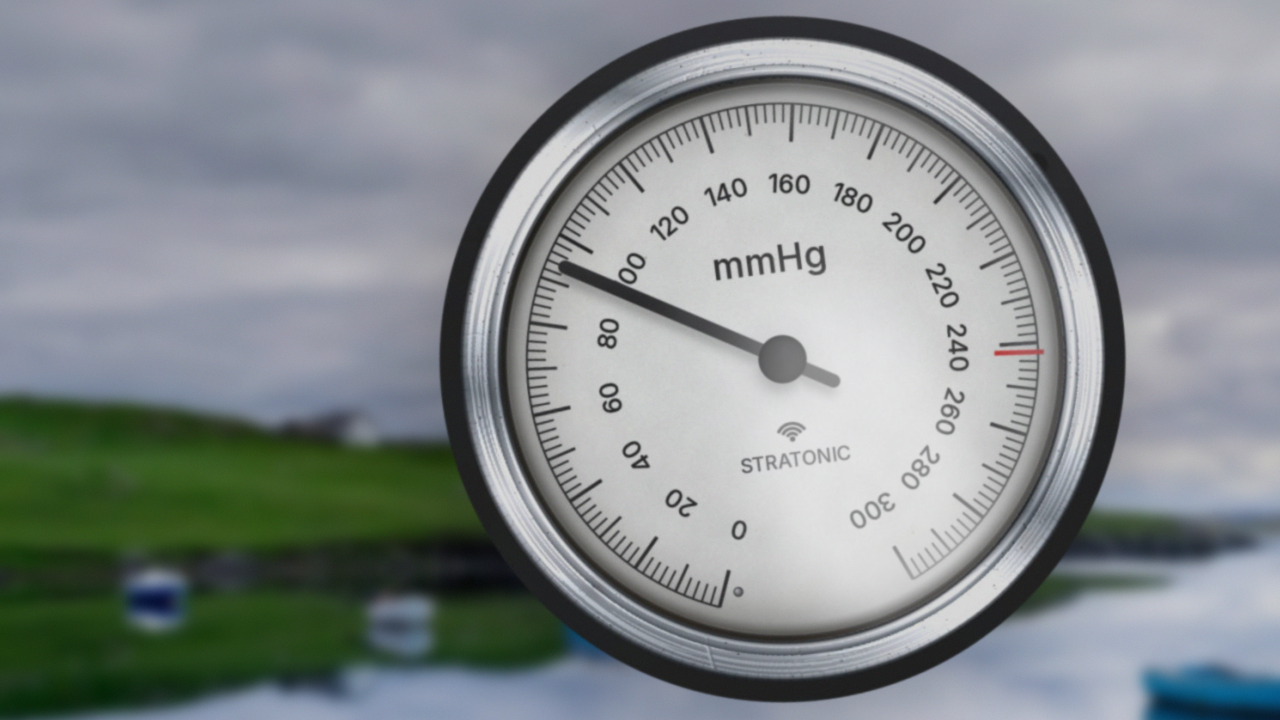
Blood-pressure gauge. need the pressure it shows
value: 94 mmHg
